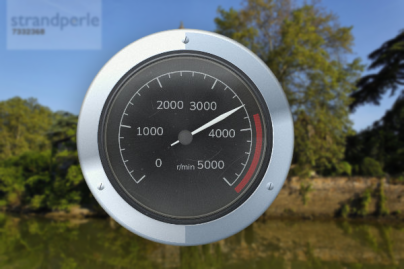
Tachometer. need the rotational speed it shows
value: 3600 rpm
